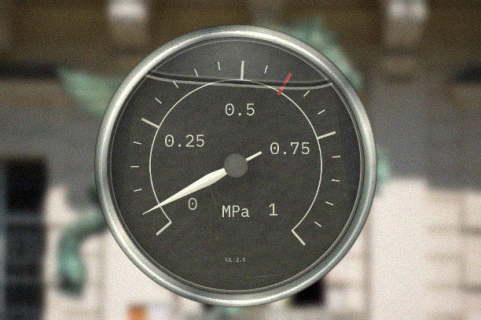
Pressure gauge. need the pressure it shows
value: 0.05 MPa
